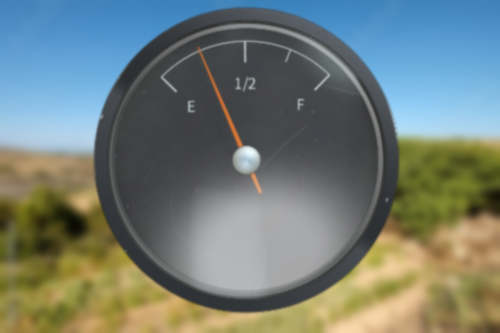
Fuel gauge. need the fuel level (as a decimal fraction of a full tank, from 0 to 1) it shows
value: 0.25
